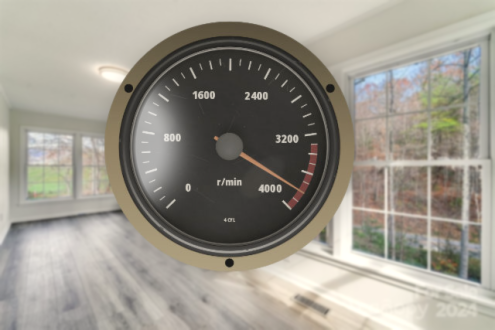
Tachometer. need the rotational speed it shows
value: 3800 rpm
